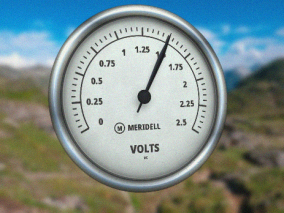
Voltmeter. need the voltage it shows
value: 1.5 V
